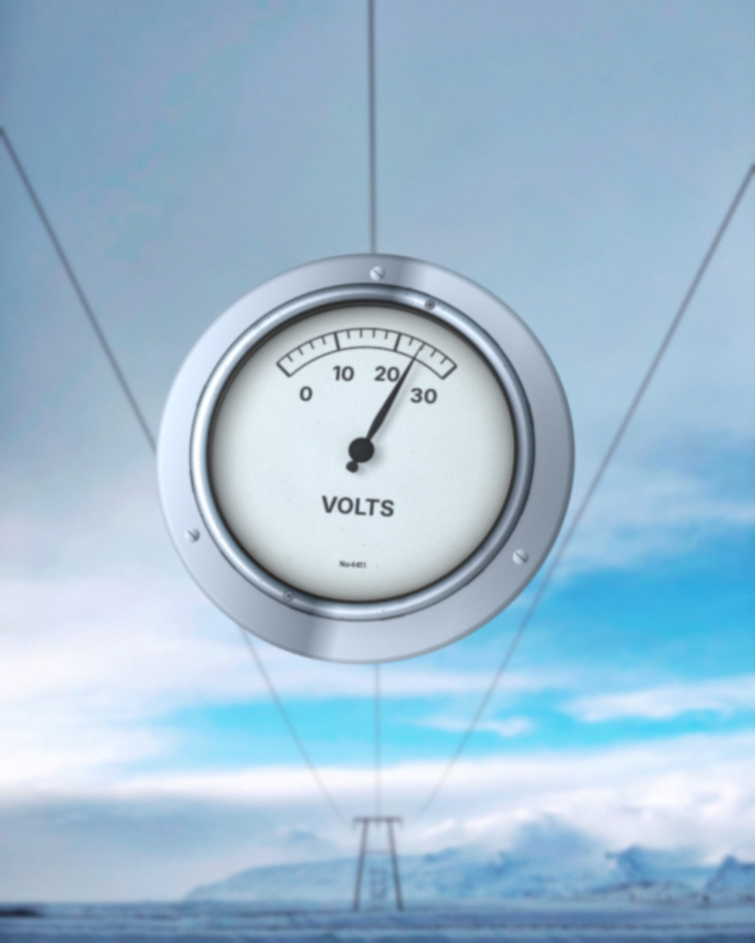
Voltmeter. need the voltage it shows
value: 24 V
